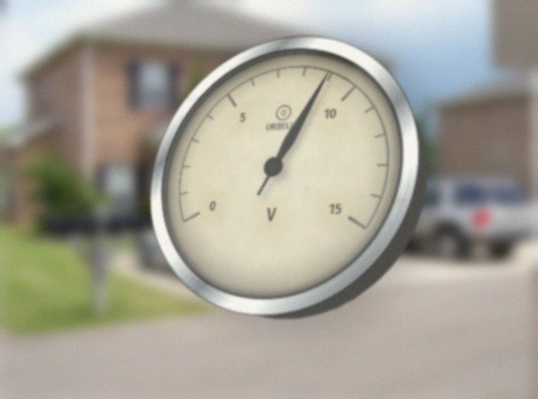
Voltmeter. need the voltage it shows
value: 9 V
